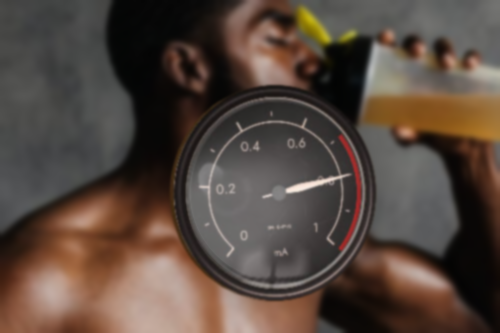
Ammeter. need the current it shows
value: 0.8 mA
